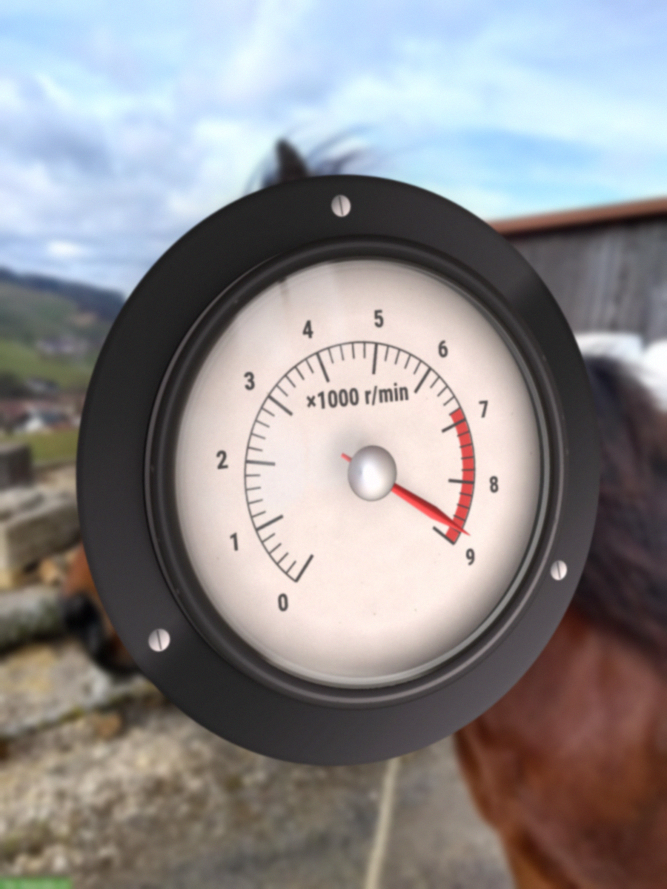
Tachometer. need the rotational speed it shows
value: 8800 rpm
